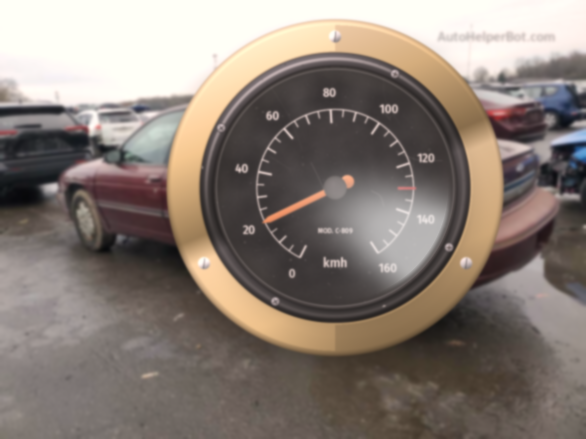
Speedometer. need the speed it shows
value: 20 km/h
